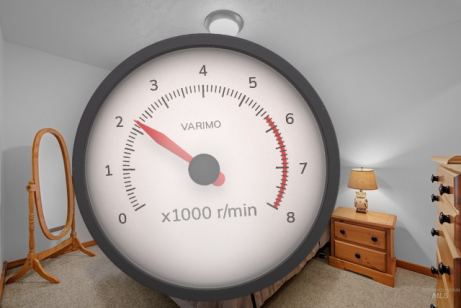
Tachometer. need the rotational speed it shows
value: 2200 rpm
